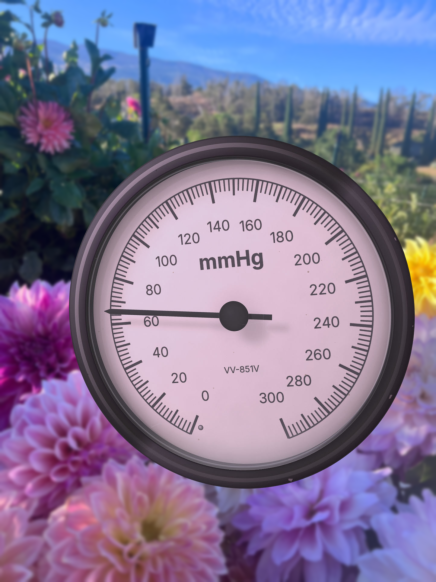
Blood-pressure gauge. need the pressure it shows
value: 66 mmHg
